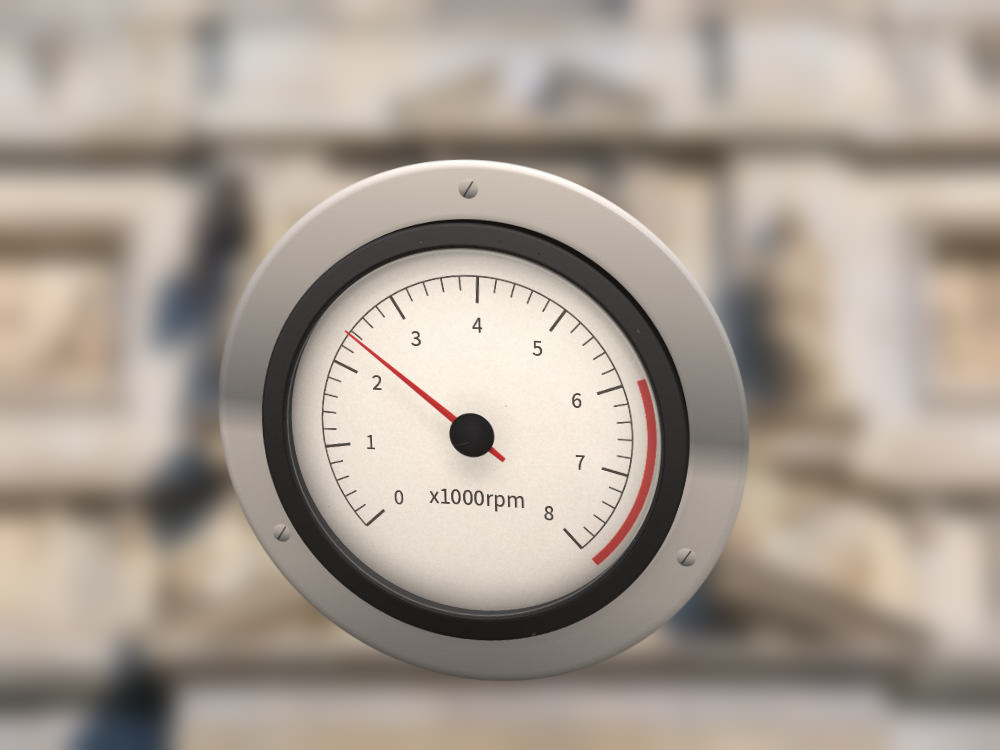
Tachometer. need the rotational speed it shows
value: 2400 rpm
